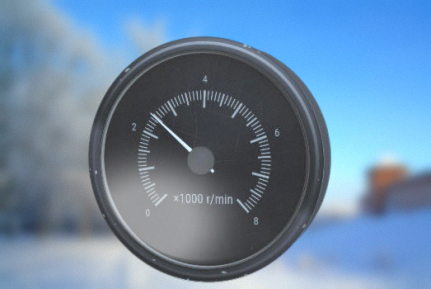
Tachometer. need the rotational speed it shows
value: 2500 rpm
